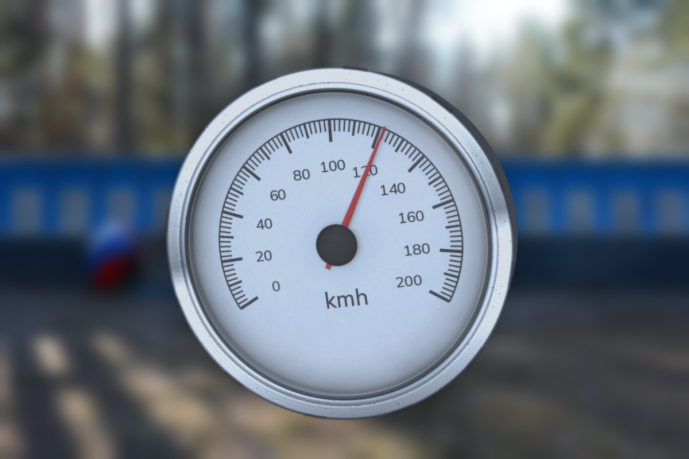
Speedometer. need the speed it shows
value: 122 km/h
